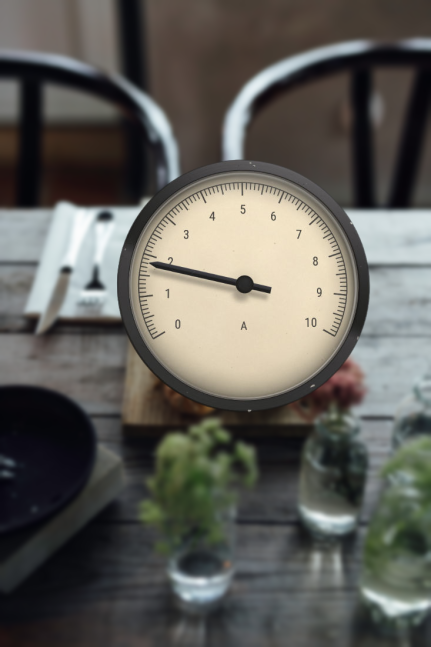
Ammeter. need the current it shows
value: 1.8 A
